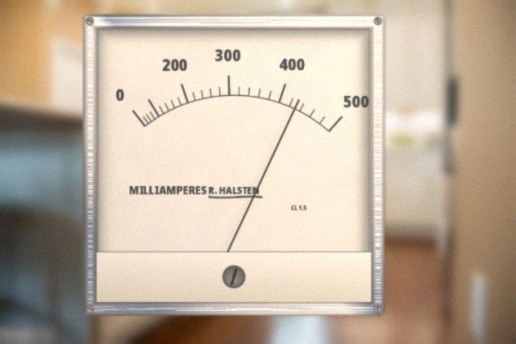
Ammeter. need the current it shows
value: 430 mA
